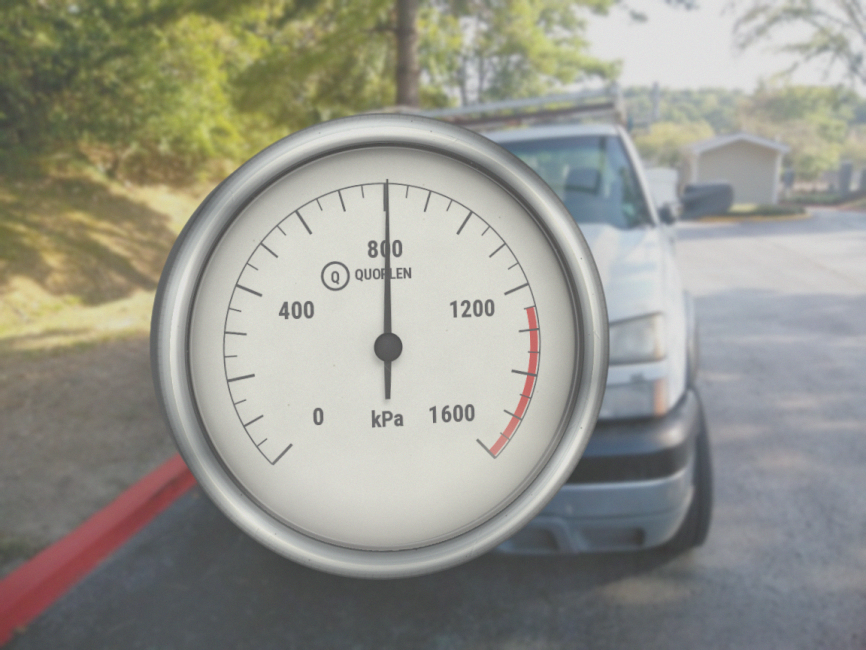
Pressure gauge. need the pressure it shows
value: 800 kPa
